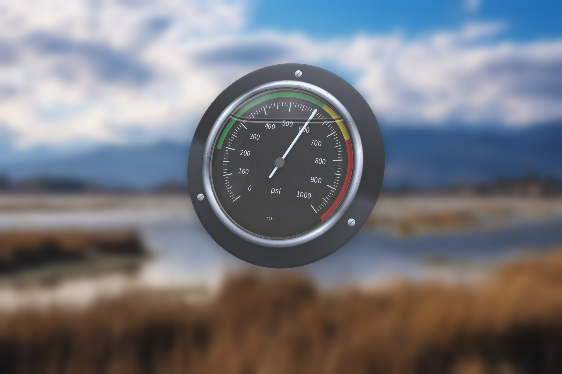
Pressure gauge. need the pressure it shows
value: 600 psi
